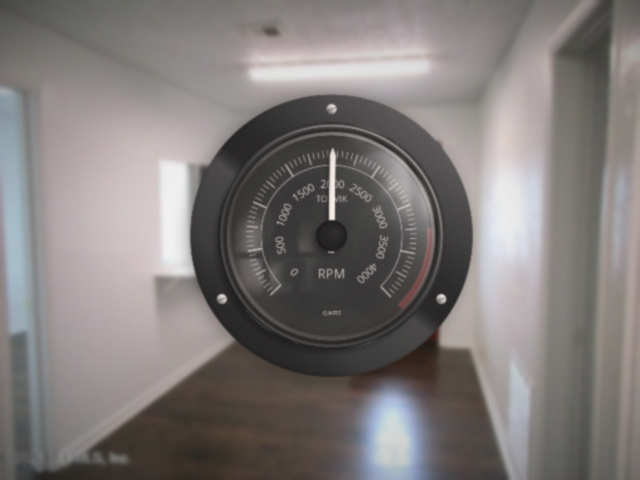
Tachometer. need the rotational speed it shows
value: 2000 rpm
